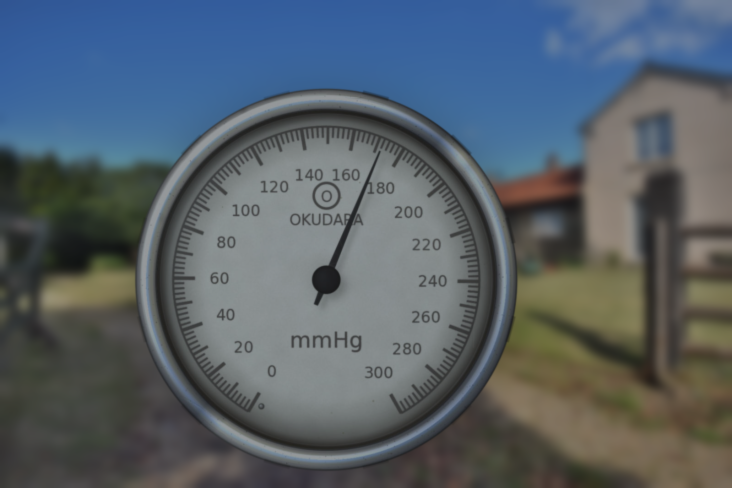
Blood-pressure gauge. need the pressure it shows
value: 172 mmHg
